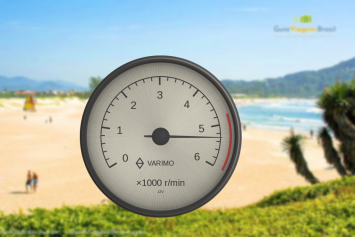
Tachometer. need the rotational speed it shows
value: 5300 rpm
